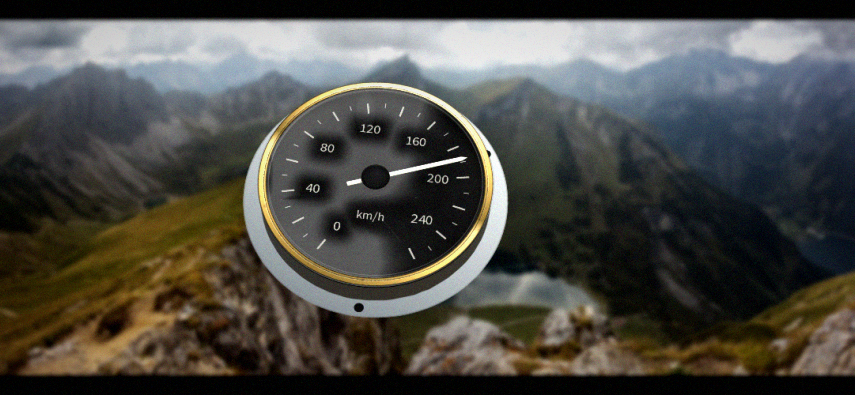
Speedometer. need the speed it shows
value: 190 km/h
